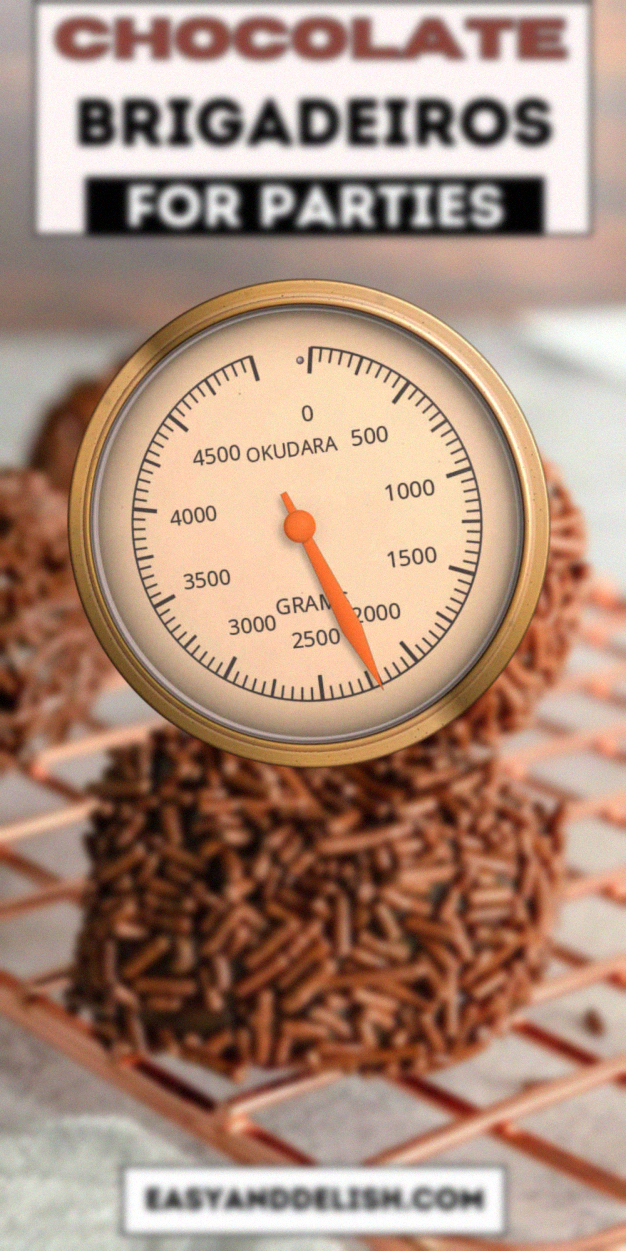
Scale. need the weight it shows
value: 2200 g
